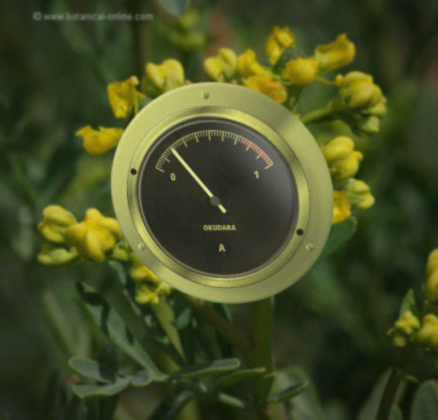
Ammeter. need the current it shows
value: 0.2 A
